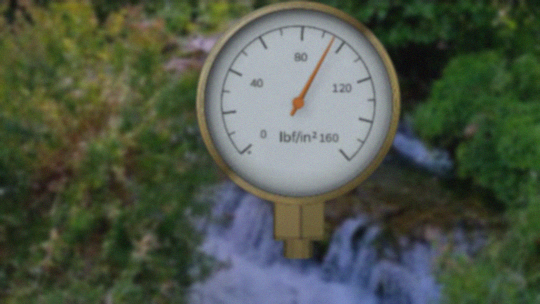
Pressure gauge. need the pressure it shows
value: 95 psi
